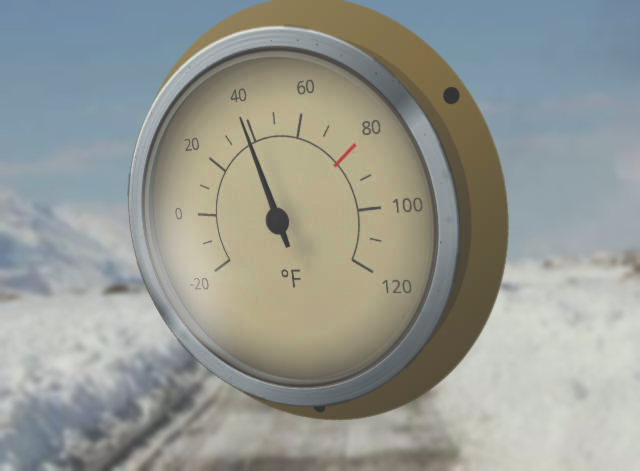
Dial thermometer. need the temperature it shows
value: 40 °F
